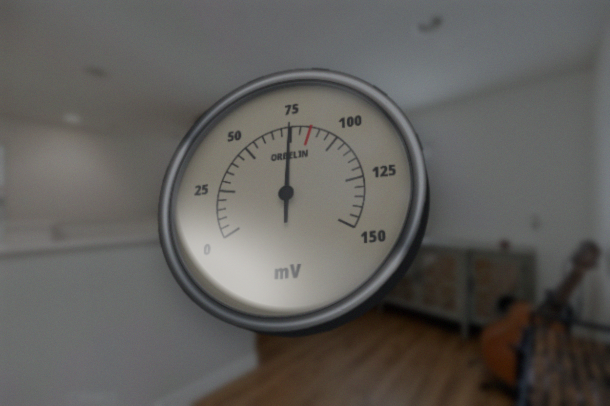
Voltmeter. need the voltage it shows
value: 75 mV
